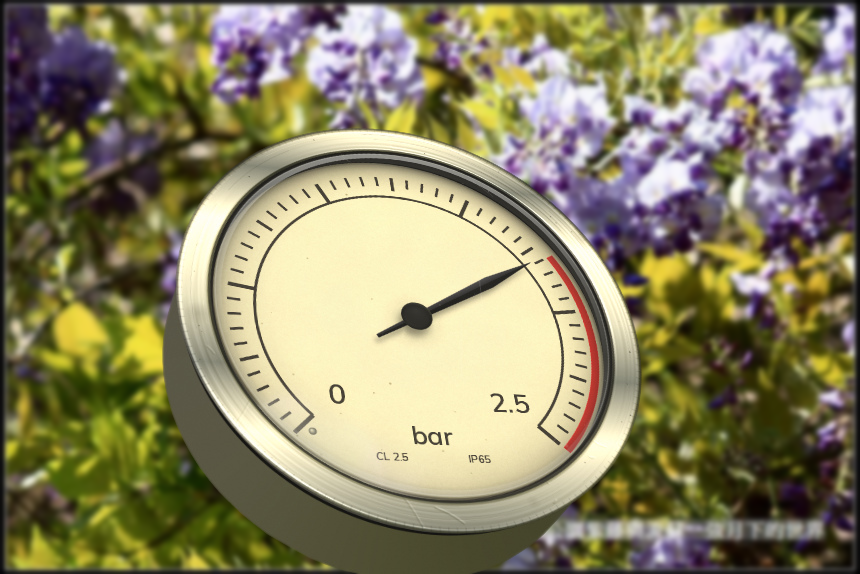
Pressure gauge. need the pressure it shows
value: 1.8 bar
